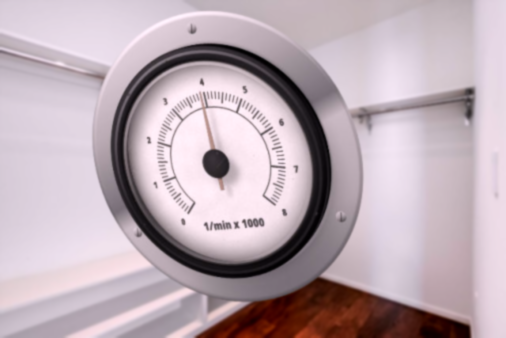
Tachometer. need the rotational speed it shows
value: 4000 rpm
